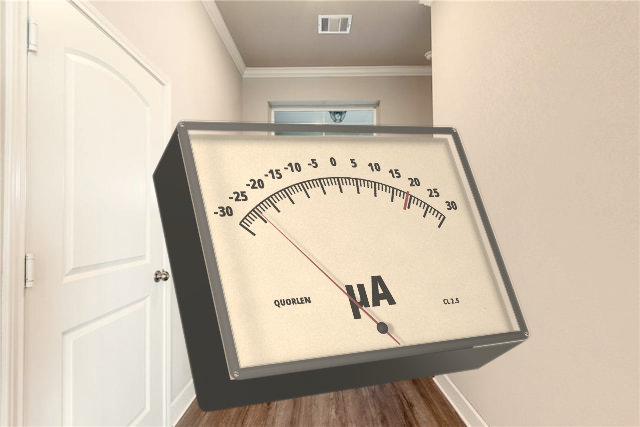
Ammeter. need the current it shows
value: -25 µA
